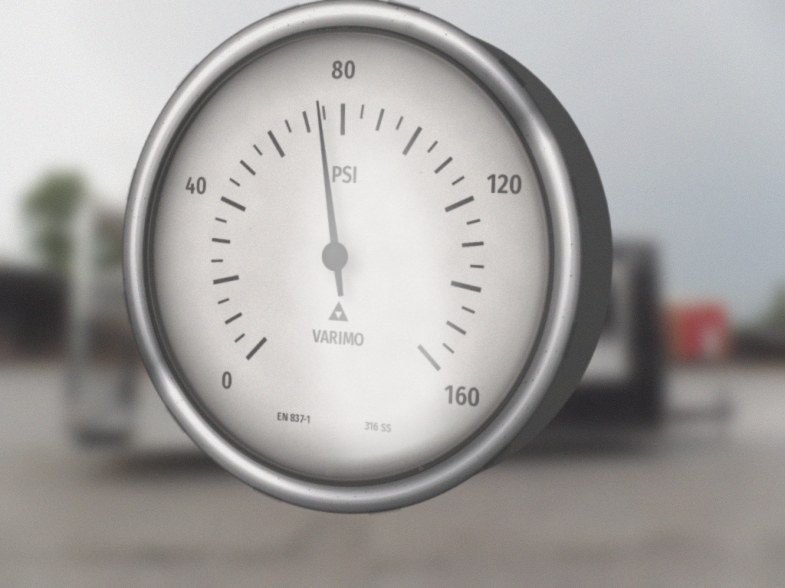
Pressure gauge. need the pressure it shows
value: 75 psi
